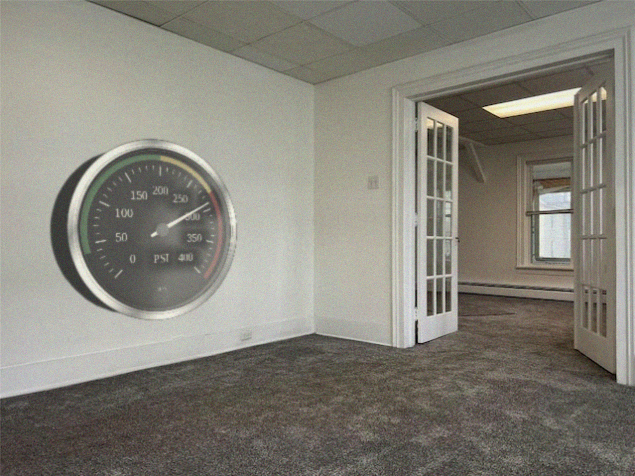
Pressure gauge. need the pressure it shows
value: 290 psi
